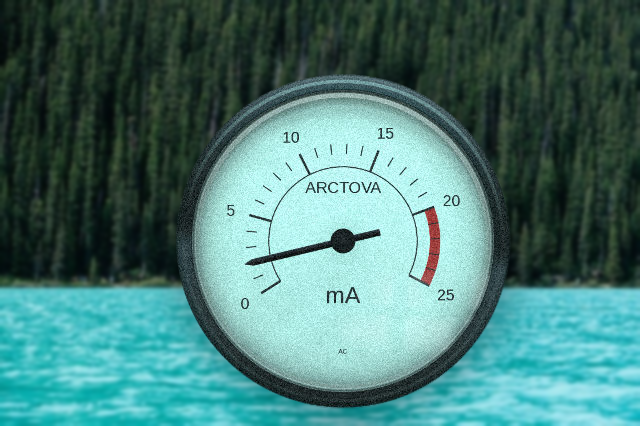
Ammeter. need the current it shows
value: 2 mA
